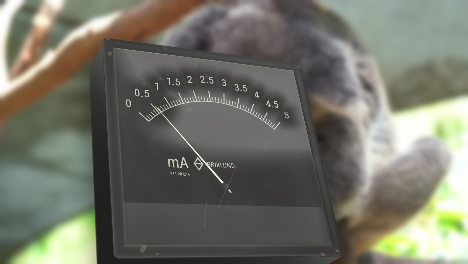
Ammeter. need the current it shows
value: 0.5 mA
